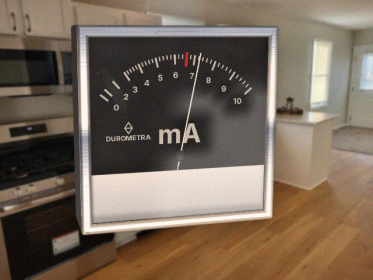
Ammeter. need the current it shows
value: 7.2 mA
